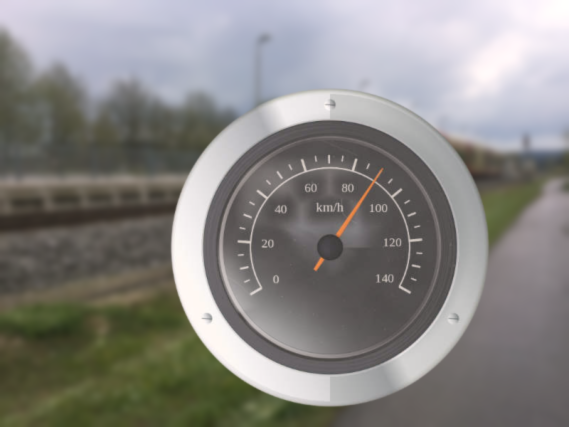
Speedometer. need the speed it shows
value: 90 km/h
